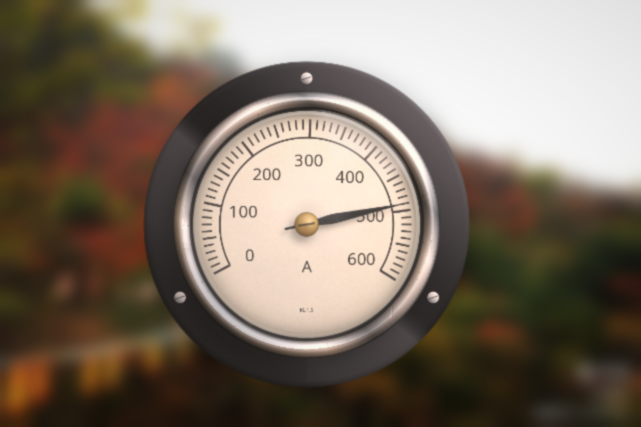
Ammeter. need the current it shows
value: 490 A
